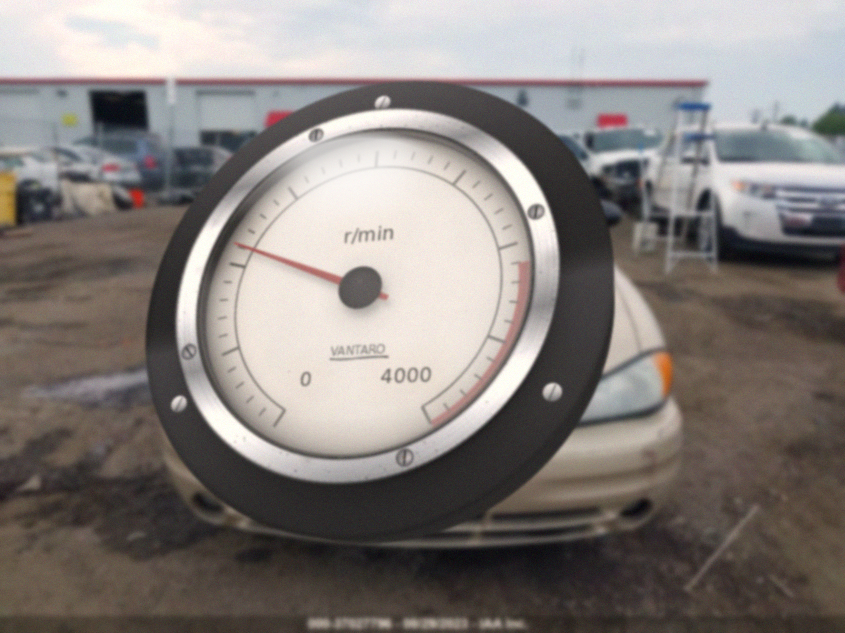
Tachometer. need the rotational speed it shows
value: 1100 rpm
